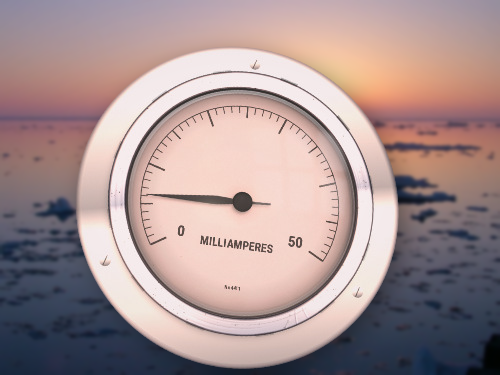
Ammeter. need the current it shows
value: 6 mA
